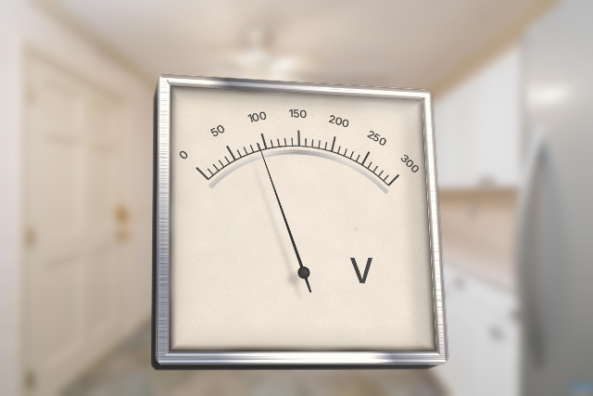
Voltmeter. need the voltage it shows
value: 90 V
